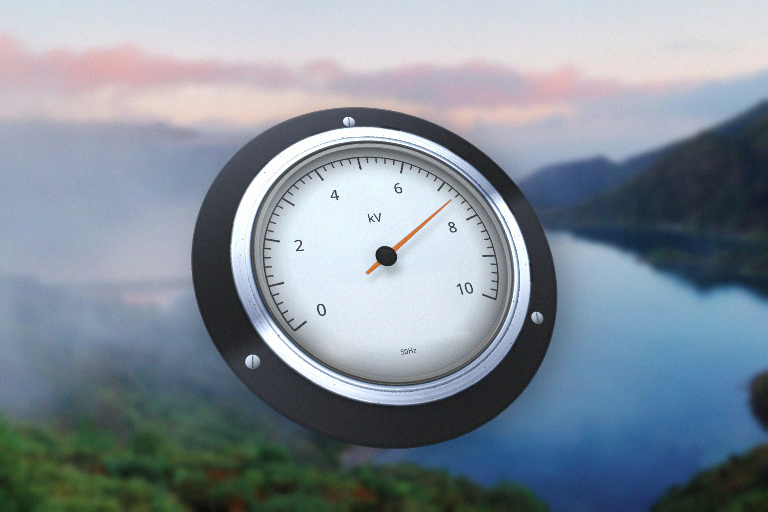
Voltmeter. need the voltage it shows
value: 7.4 kV
